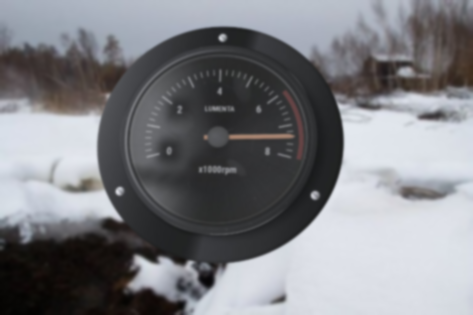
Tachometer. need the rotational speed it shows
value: 7400 rpm
